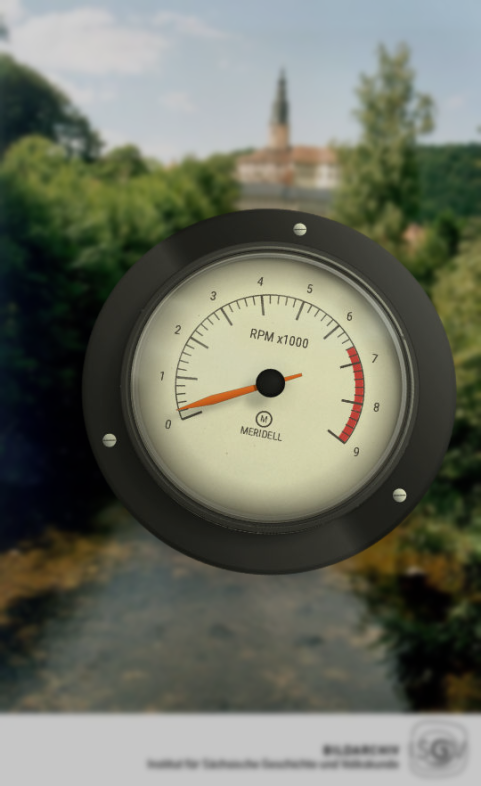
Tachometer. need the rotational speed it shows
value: 200 rpm
